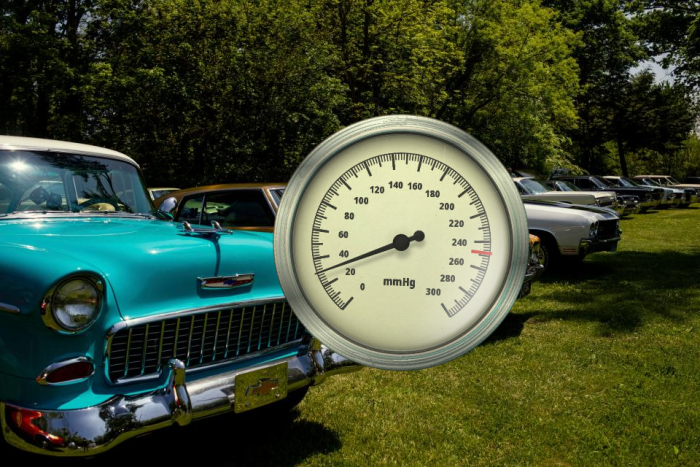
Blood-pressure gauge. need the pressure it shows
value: 30 mmHg
